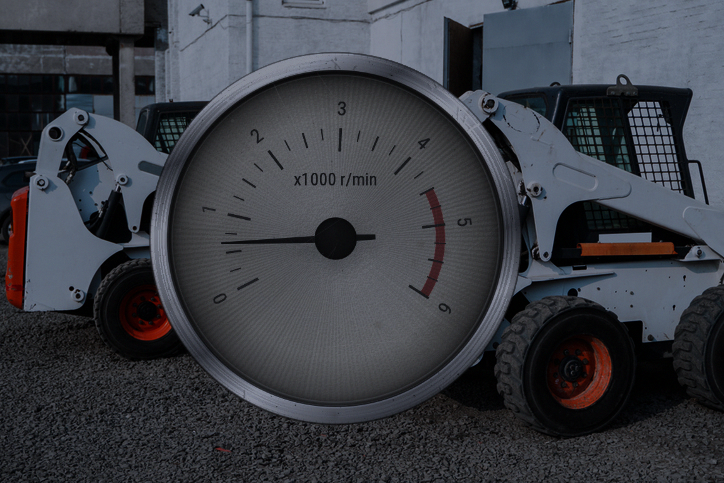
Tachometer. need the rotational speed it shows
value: 625 rpm
